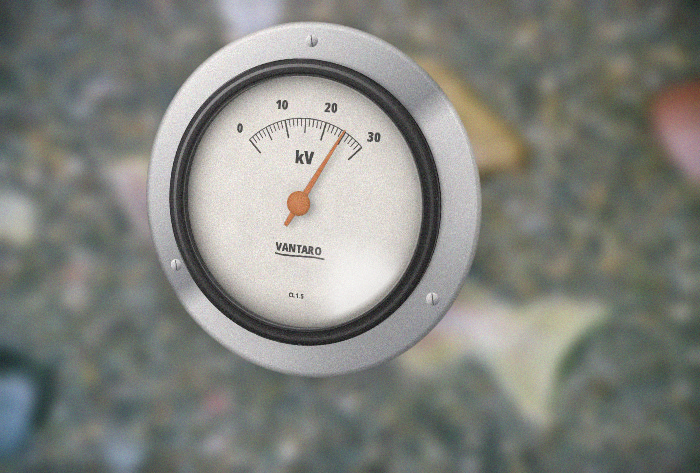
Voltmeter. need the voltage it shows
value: 25 kV
